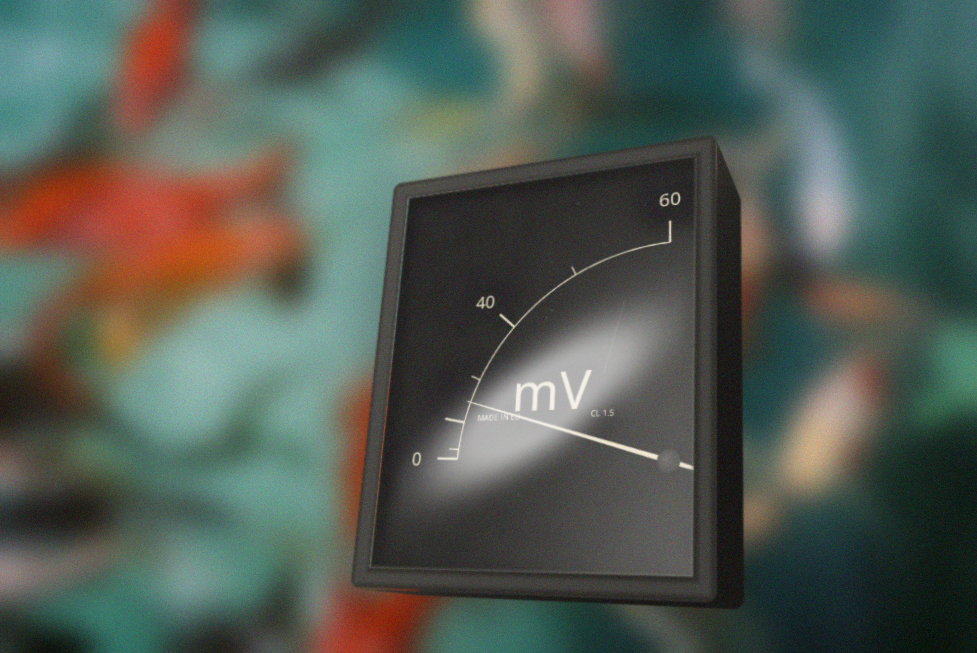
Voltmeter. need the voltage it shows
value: 25 mV
